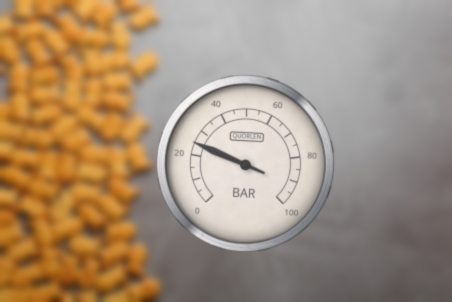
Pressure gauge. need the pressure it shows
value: 25 bar
